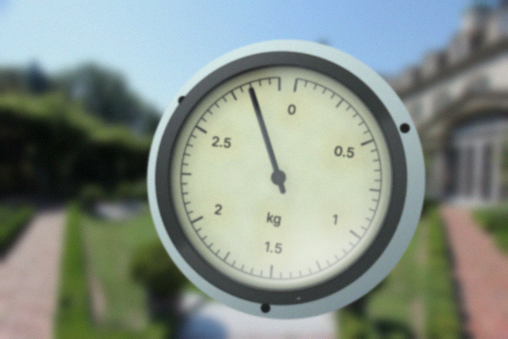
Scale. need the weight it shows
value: 2.85 kg
